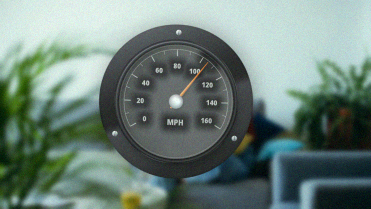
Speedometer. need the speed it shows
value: 105 mph
